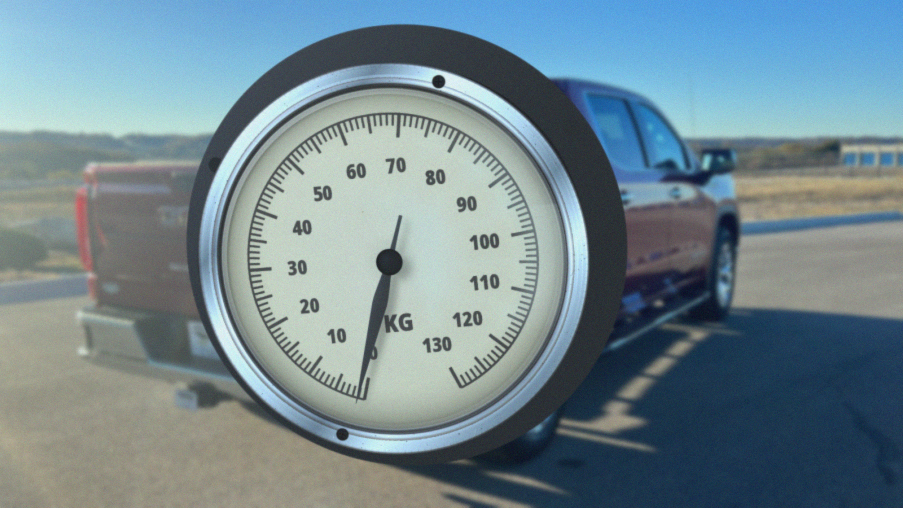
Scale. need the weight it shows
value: 1 kg
